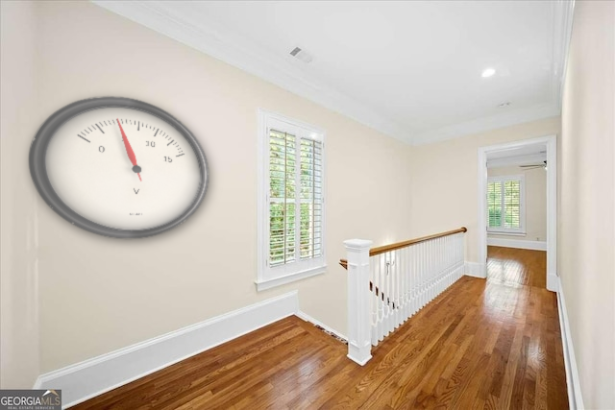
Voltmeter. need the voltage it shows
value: 5 V
